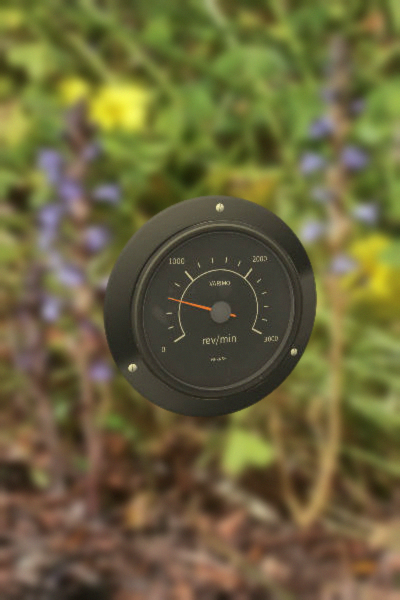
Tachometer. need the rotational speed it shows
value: 600 rpm
